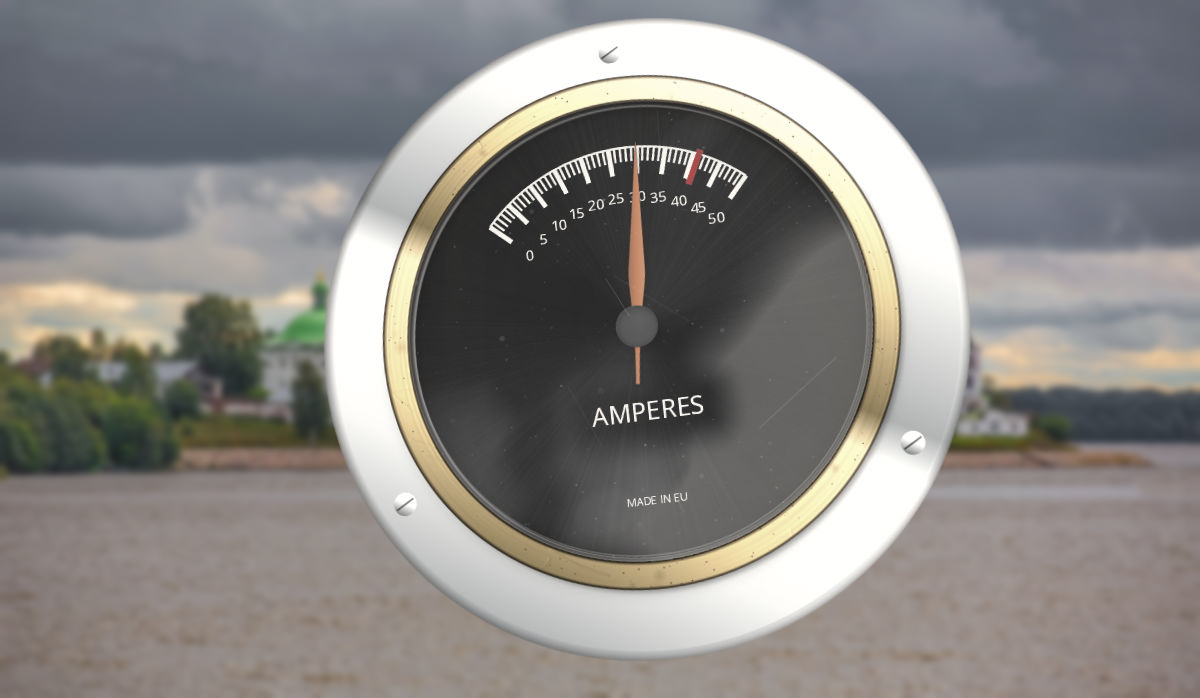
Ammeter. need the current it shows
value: 30 A
